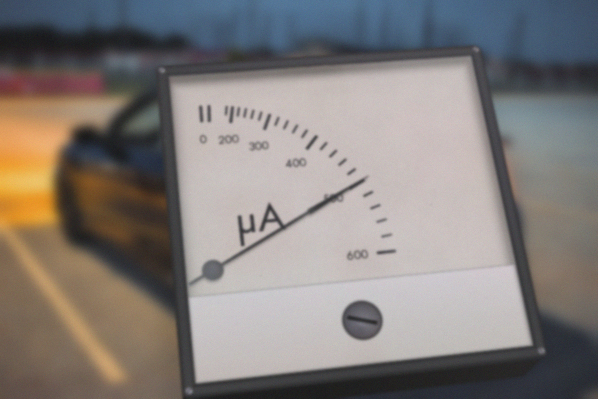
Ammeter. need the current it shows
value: 500 µA
